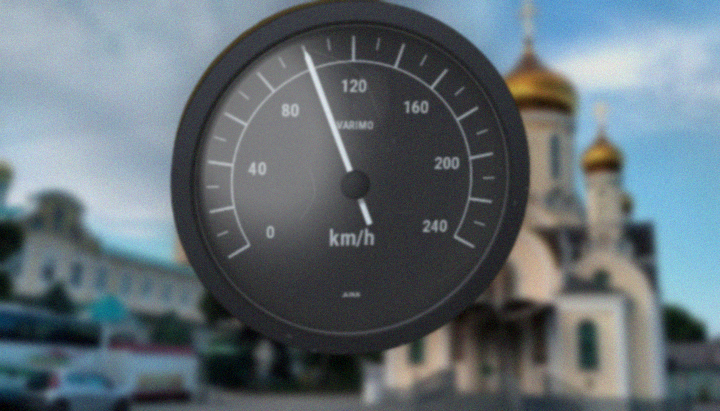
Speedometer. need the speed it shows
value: 100 km/h
